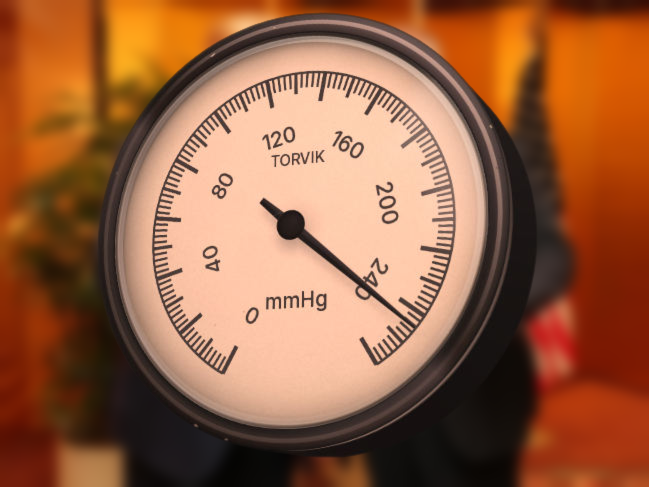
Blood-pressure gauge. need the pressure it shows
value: 244 mmHg
